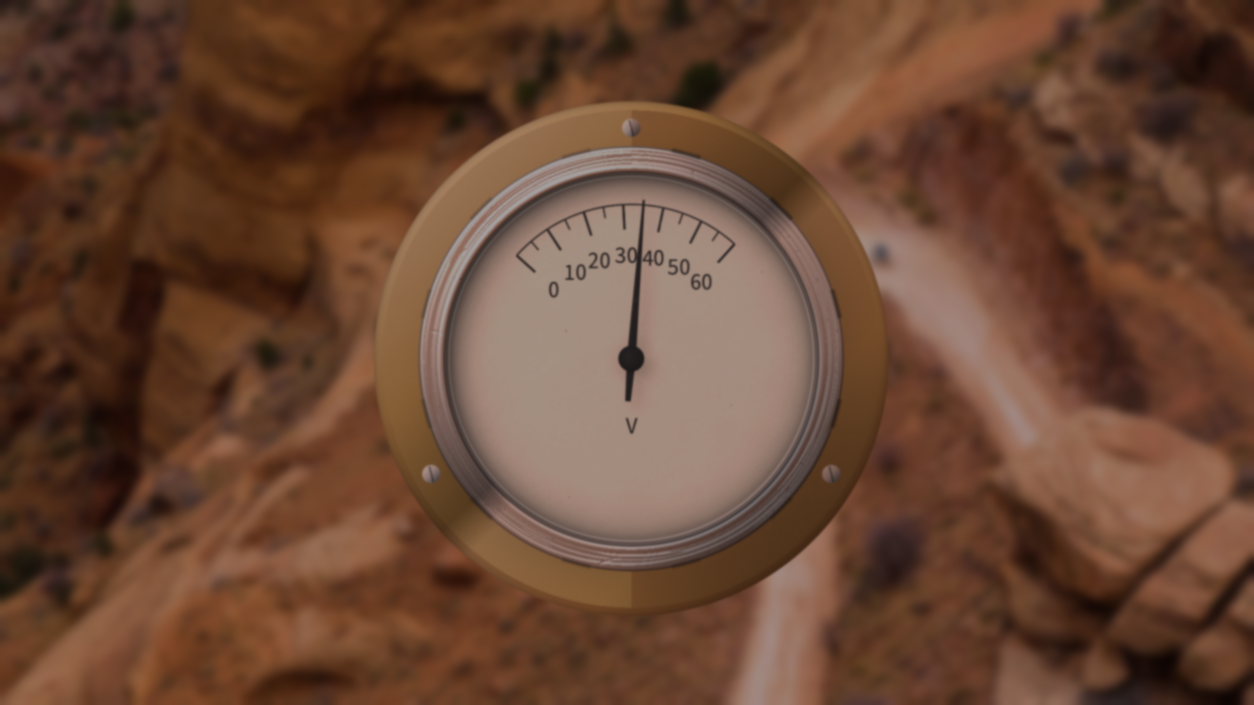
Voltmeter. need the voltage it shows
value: 35 V
